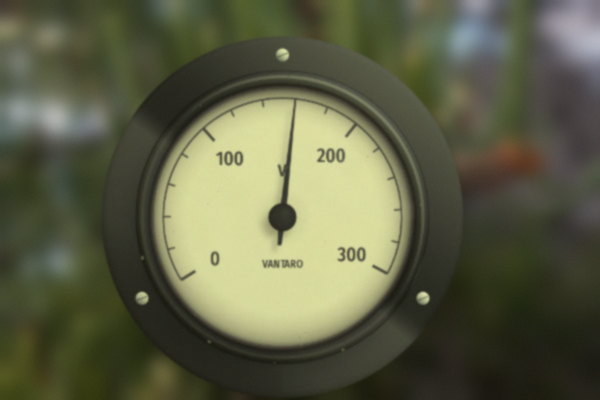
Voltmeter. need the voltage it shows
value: 160 V
